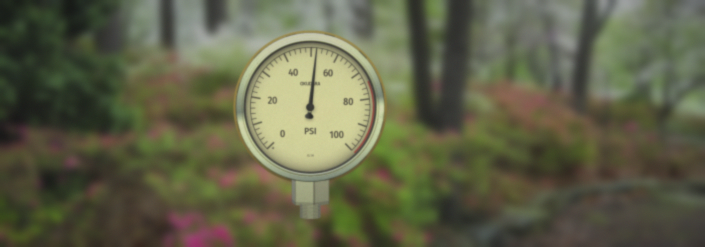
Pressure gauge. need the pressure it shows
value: 52 psi
